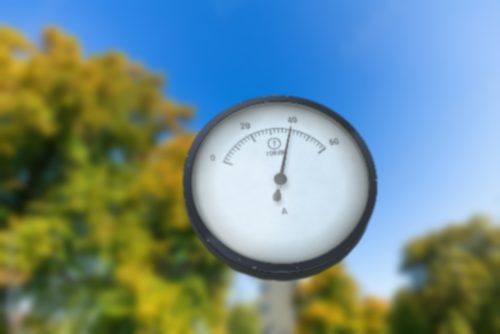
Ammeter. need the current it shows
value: 40 A
